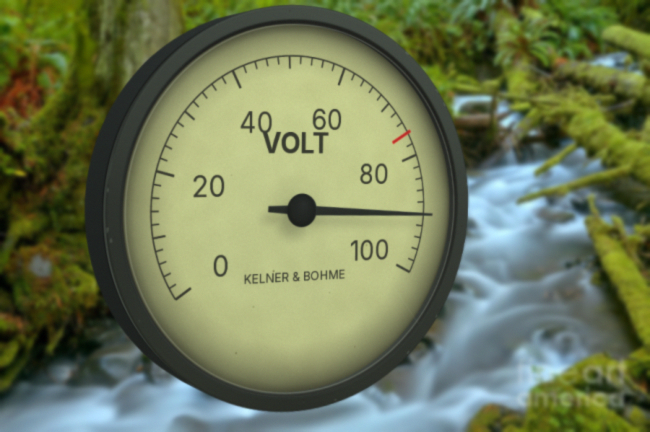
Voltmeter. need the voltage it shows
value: 90 V
